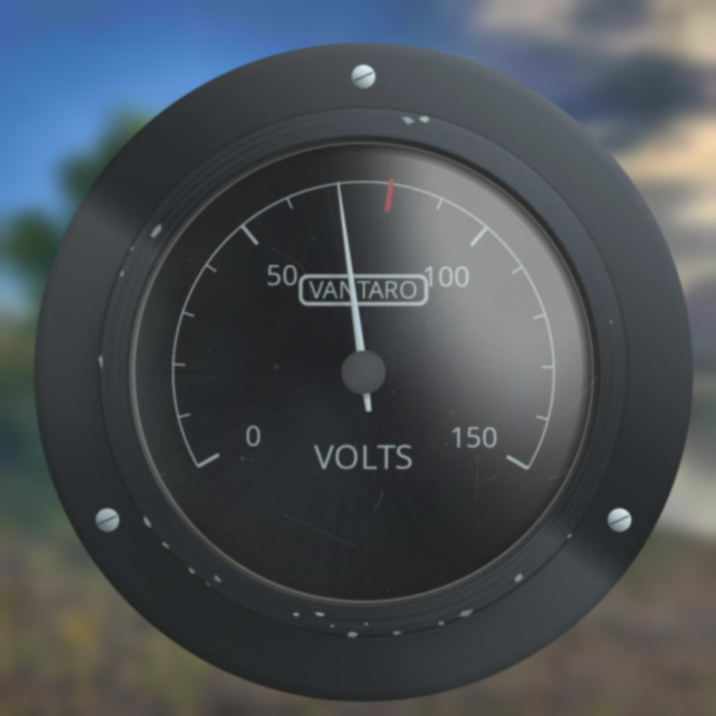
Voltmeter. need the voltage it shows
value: 70 V
